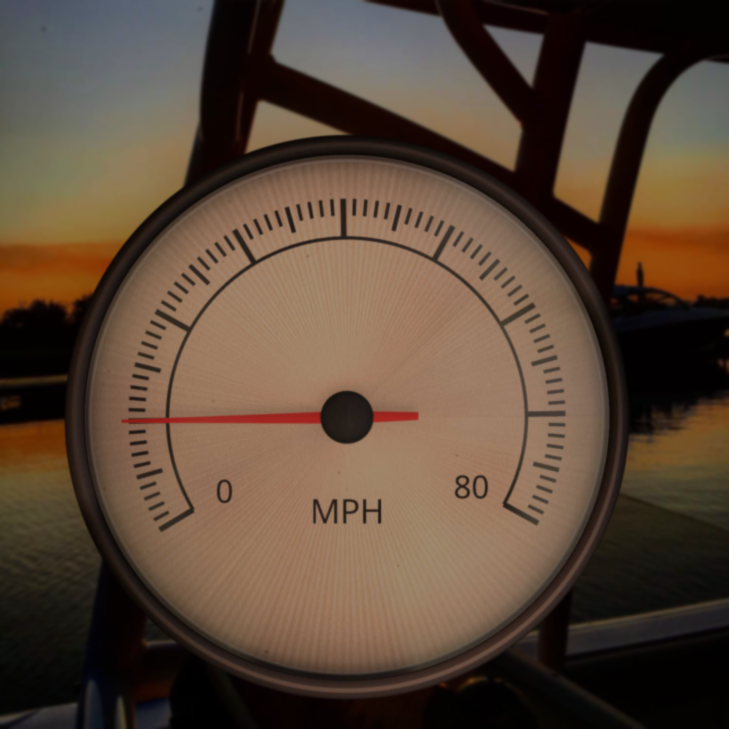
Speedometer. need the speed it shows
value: 10 mph
